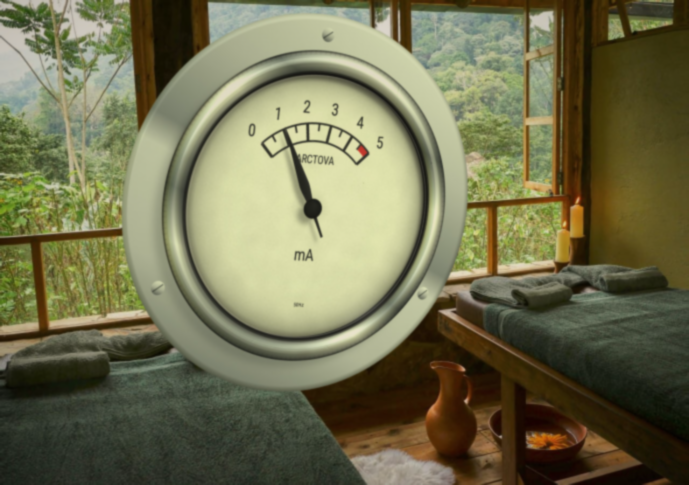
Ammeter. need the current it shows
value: 1 mA
